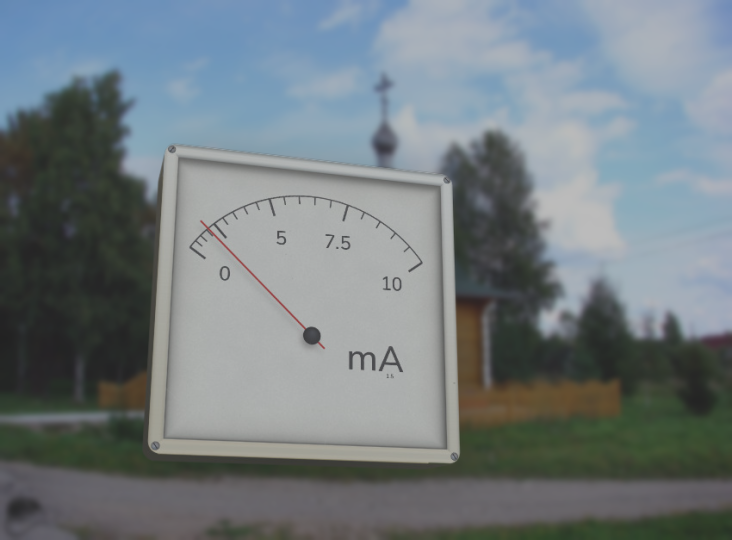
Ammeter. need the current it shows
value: 2 mA
